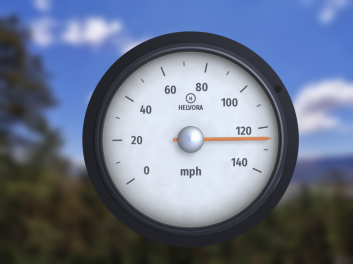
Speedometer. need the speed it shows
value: 125 mph
